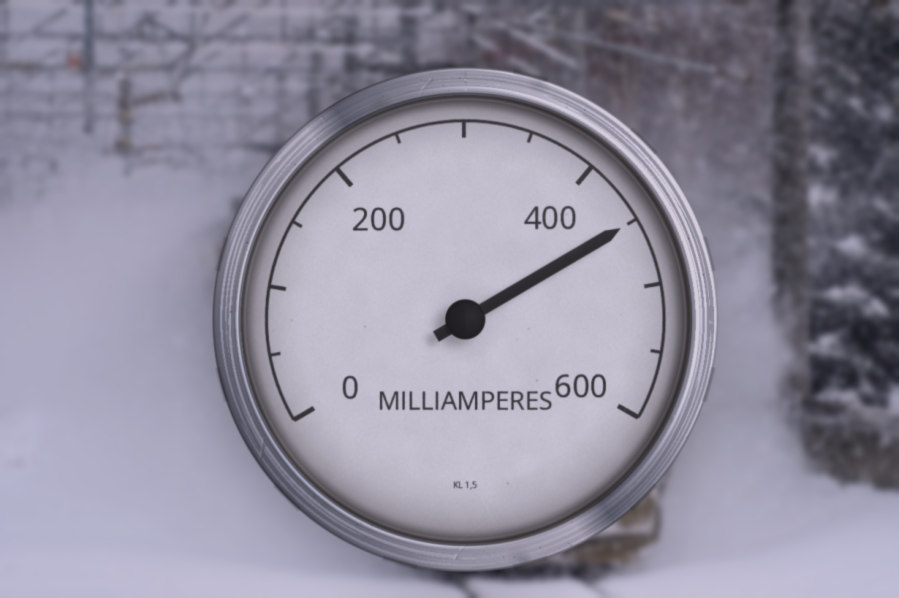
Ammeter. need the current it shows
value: 450 mA
